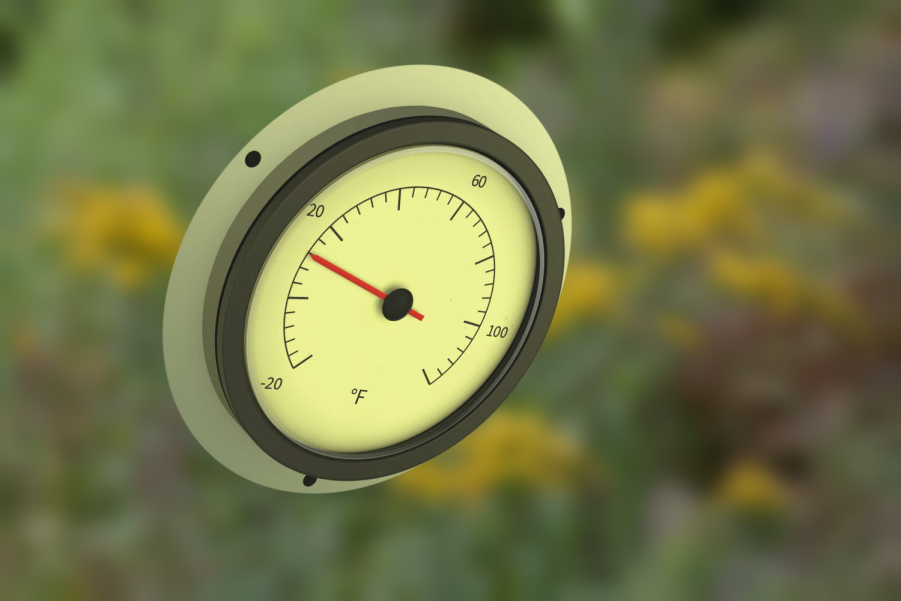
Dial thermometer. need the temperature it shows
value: 12 °F
